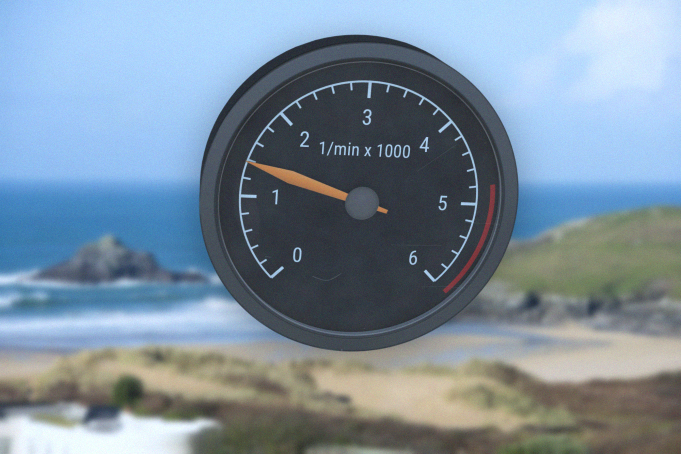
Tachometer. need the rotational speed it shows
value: 1400 rpm
